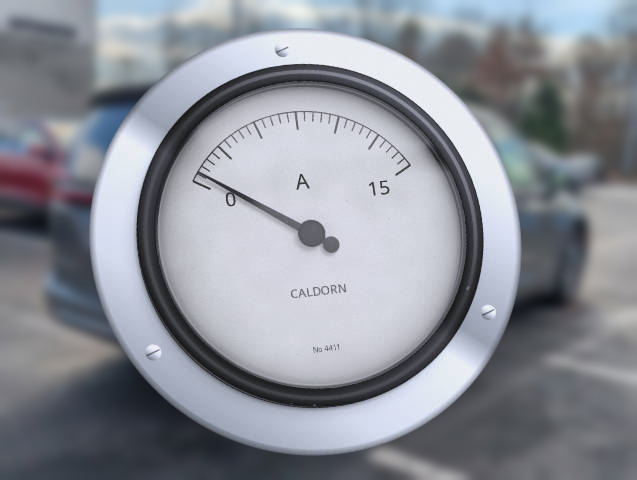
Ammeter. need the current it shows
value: 0.5 A
